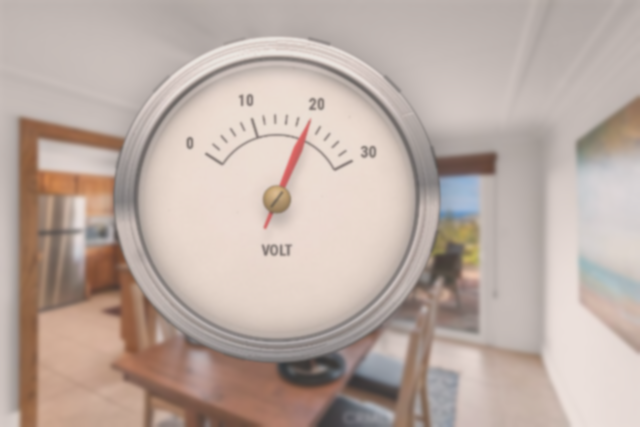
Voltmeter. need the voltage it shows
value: 20 V
